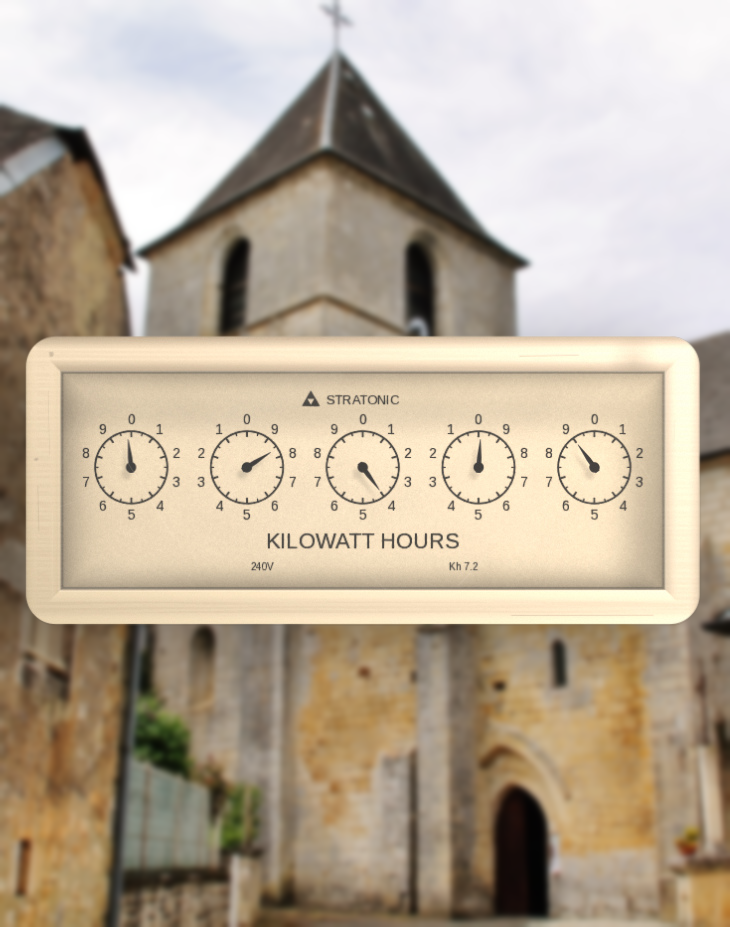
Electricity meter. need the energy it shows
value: 98399 kWh
